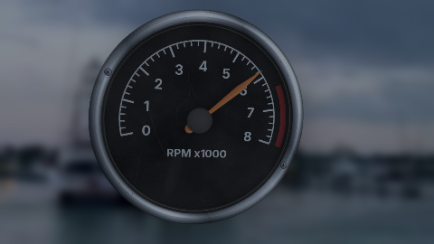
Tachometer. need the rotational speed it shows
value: 5800 rpm
